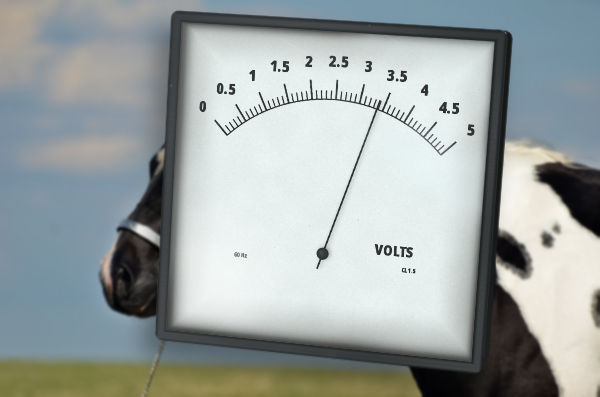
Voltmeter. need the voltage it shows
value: 3.4 V
